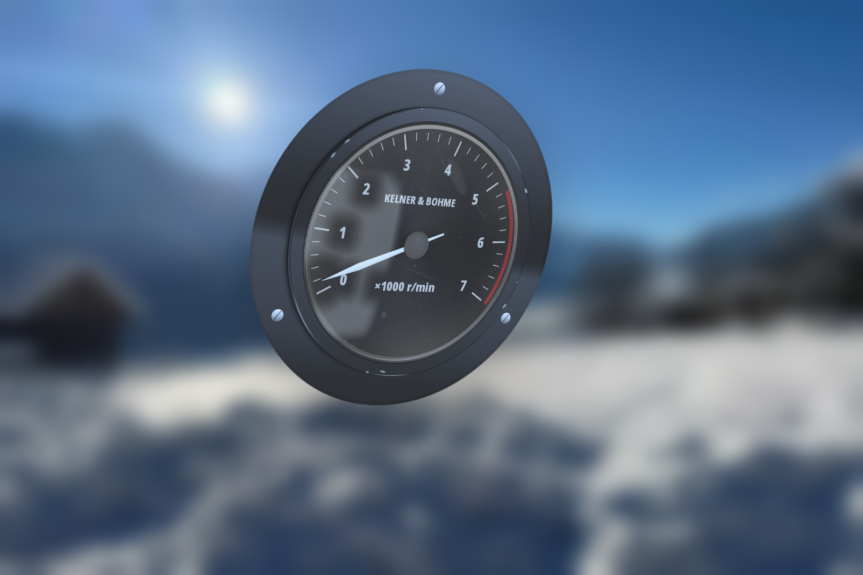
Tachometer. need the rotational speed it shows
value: 200 rpm
